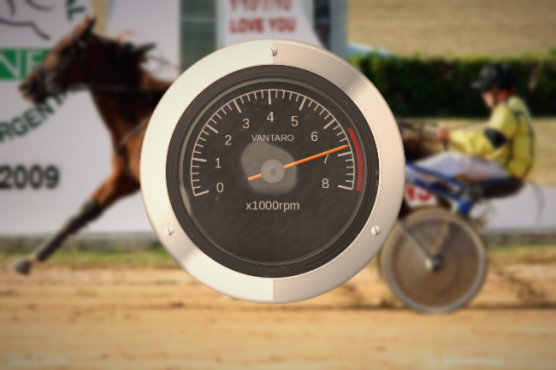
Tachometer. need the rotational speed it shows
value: 6800 rpm
